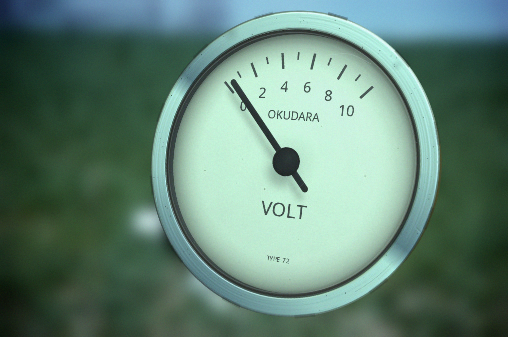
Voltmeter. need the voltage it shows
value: 0.5 V
